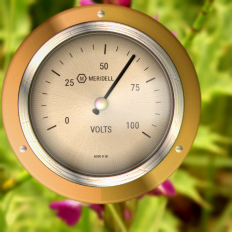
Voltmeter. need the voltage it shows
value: 62.5 V
